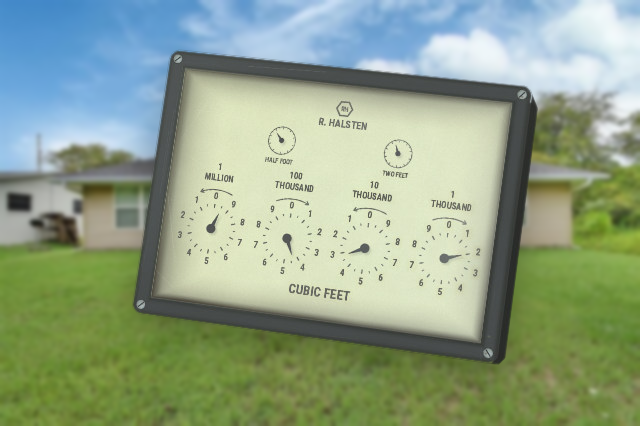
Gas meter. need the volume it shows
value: 943200 ft³
